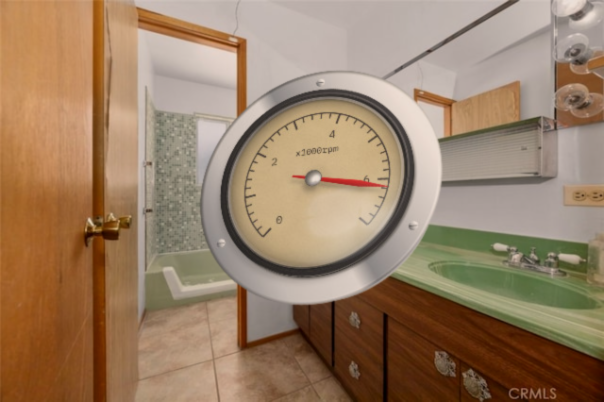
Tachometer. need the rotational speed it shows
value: 6200 rpm
